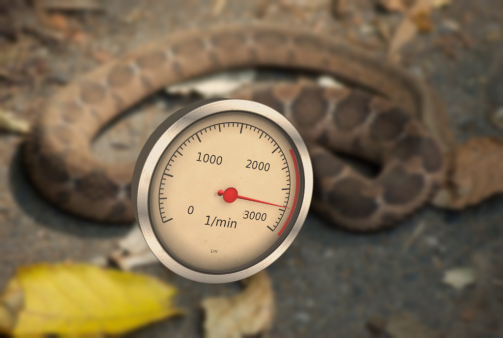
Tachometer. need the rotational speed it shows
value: 2700 rpm
